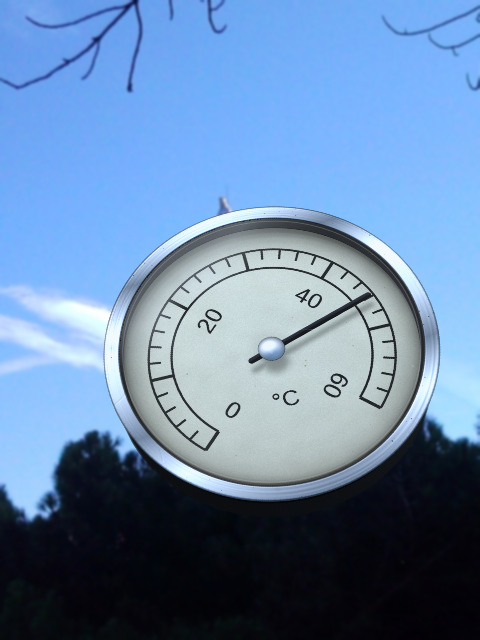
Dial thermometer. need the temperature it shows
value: 46 °C
